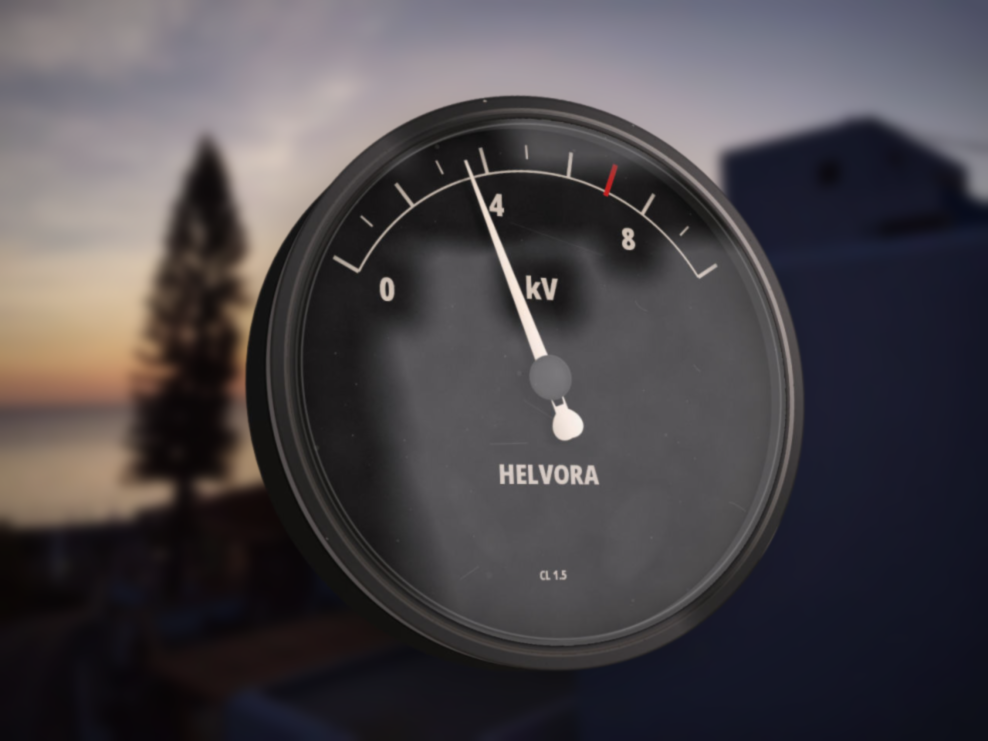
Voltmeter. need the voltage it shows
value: 3.5 kV
